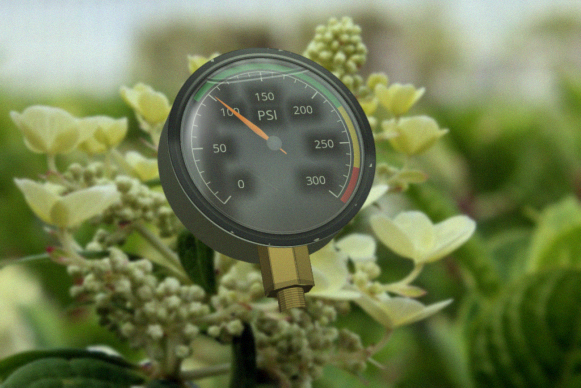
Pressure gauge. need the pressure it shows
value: 100 psi
